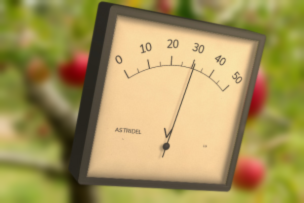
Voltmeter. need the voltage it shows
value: 30 V
